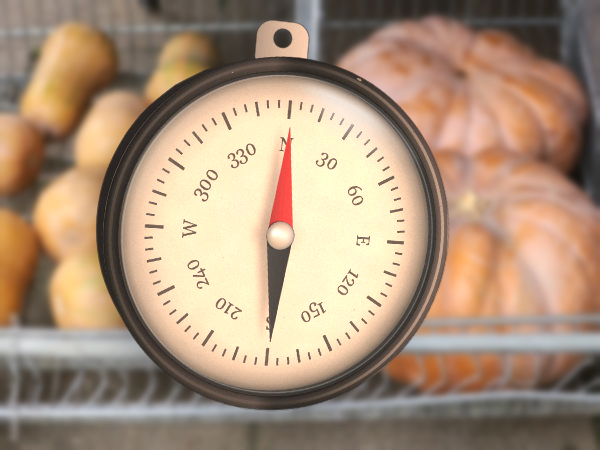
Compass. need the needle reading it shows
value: 0 °
